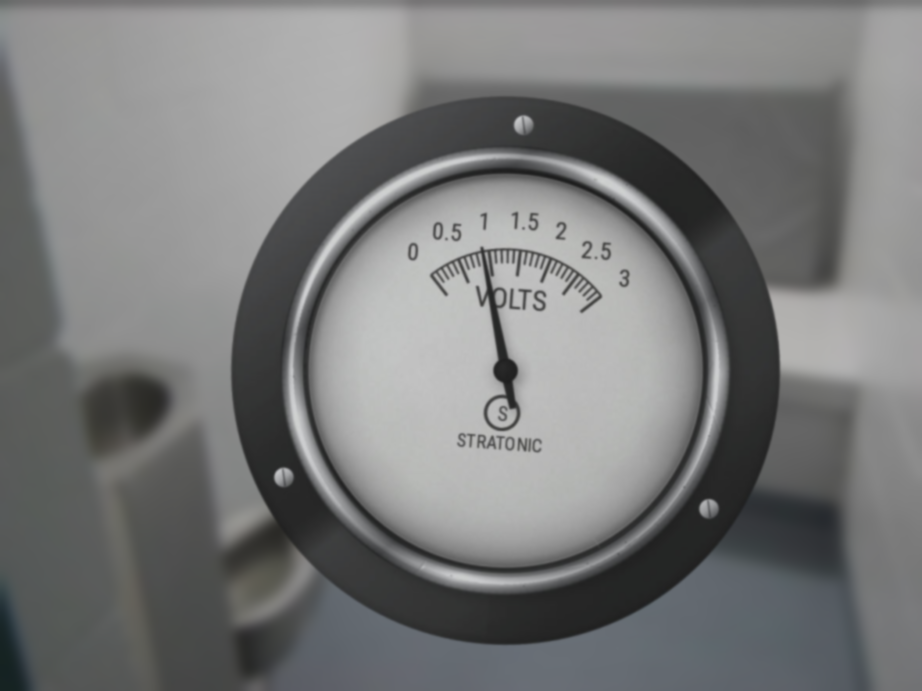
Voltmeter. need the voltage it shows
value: 0.9 V
